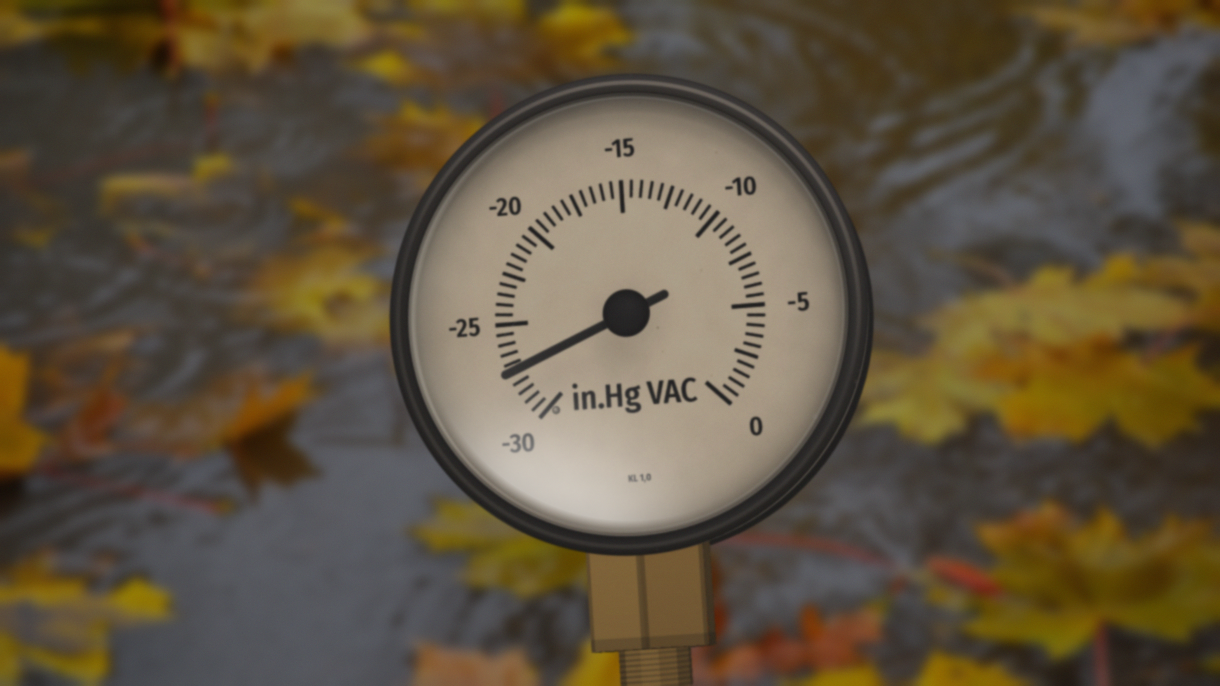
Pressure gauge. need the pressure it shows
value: -27.5 inHg
